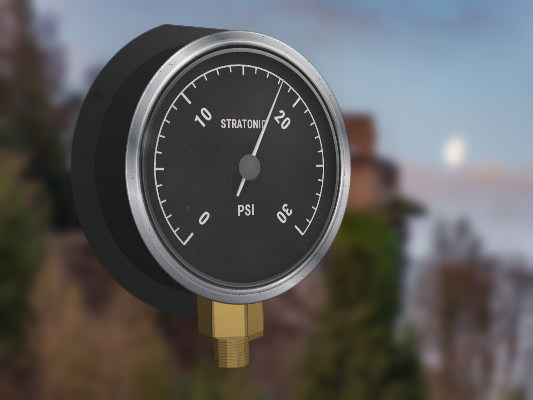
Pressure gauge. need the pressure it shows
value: 18 psi
